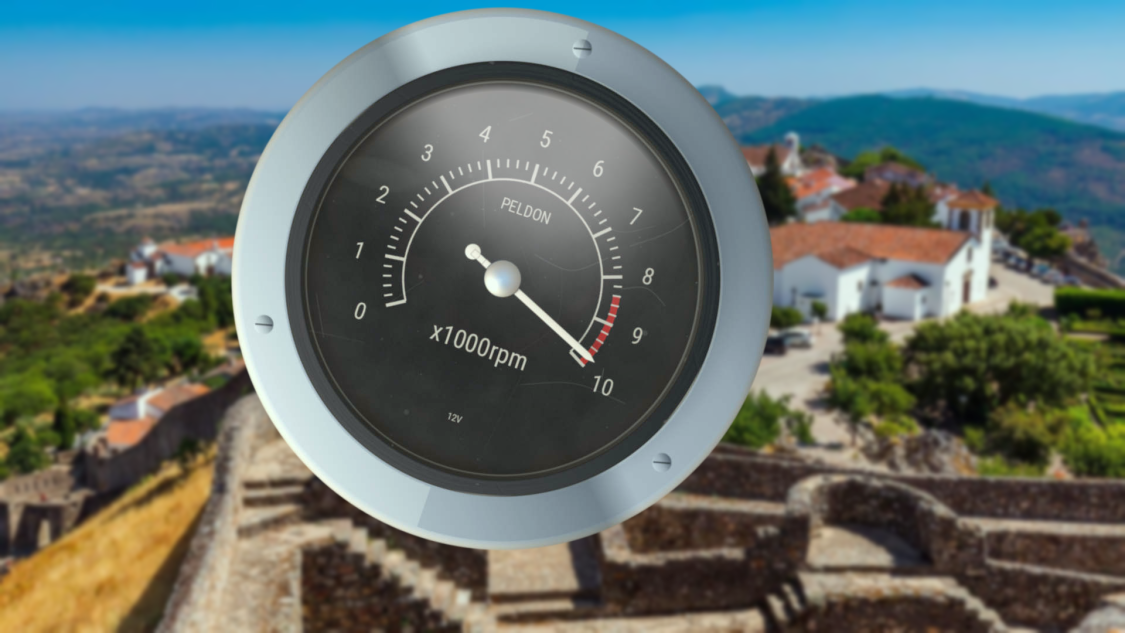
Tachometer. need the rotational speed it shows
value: 9800 rpm
